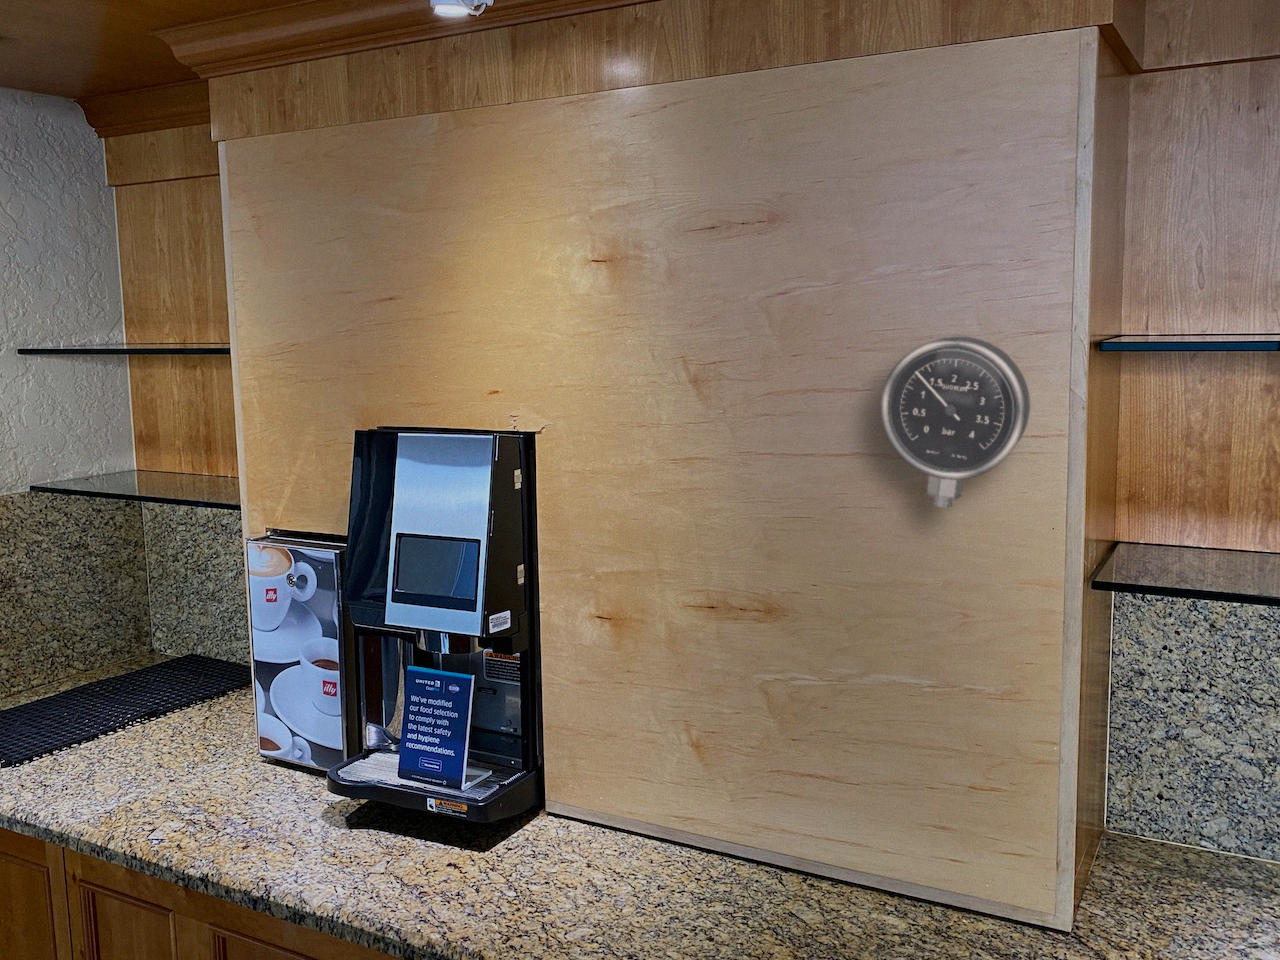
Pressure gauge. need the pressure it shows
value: 1.3 bar
